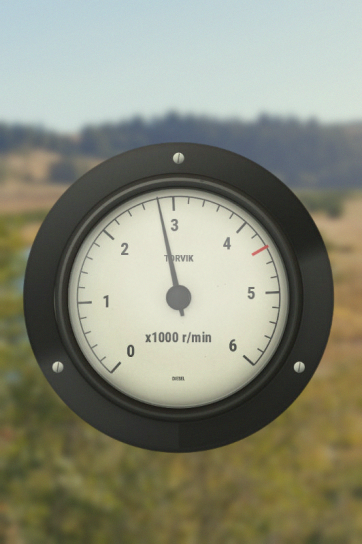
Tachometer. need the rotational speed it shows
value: 2800 rpm
